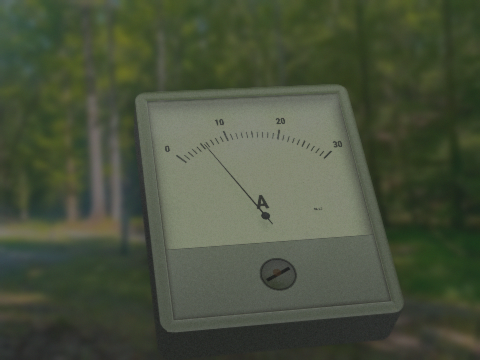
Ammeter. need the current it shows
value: 5 A
